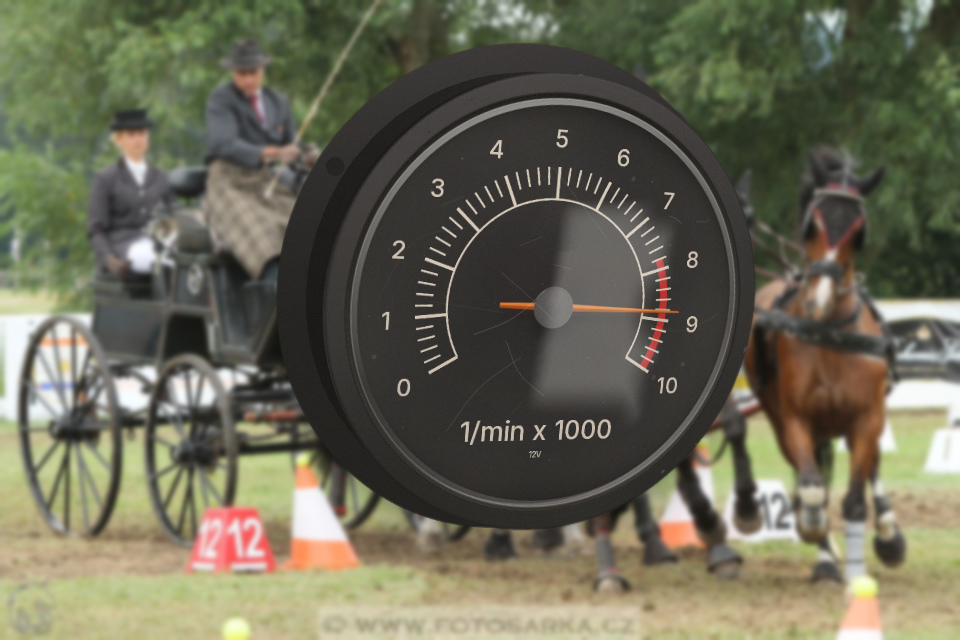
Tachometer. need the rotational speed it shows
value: 8800 rpm
